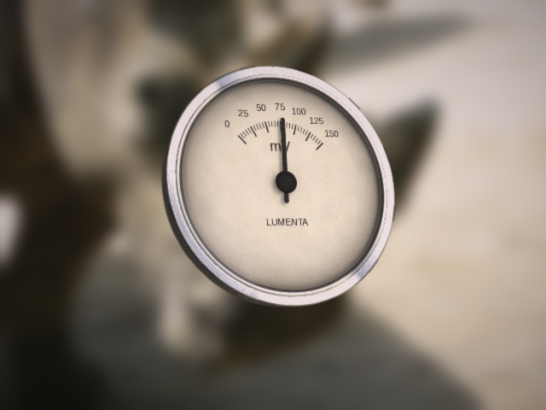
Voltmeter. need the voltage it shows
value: 75 mV
